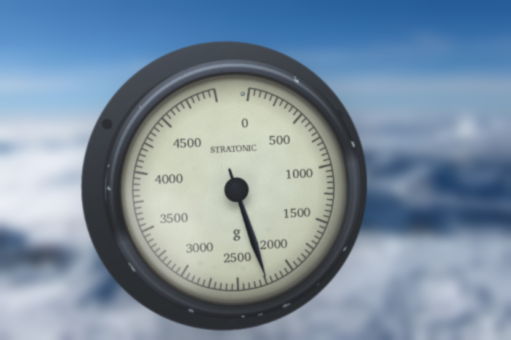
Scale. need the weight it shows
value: 2250 g
